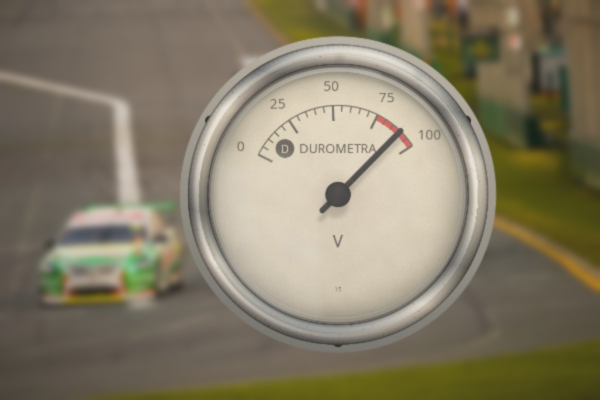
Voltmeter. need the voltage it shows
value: 90 V
